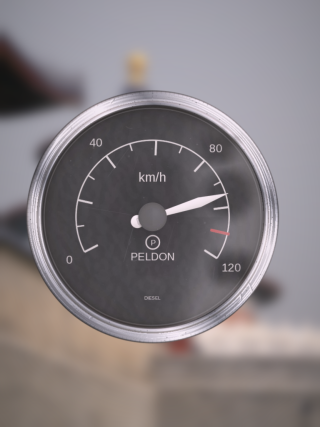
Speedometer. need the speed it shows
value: 95 km/h
